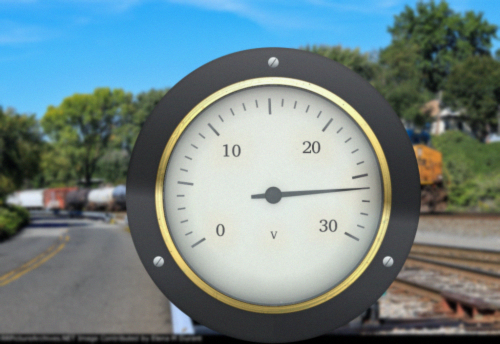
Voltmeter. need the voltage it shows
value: 26 V
